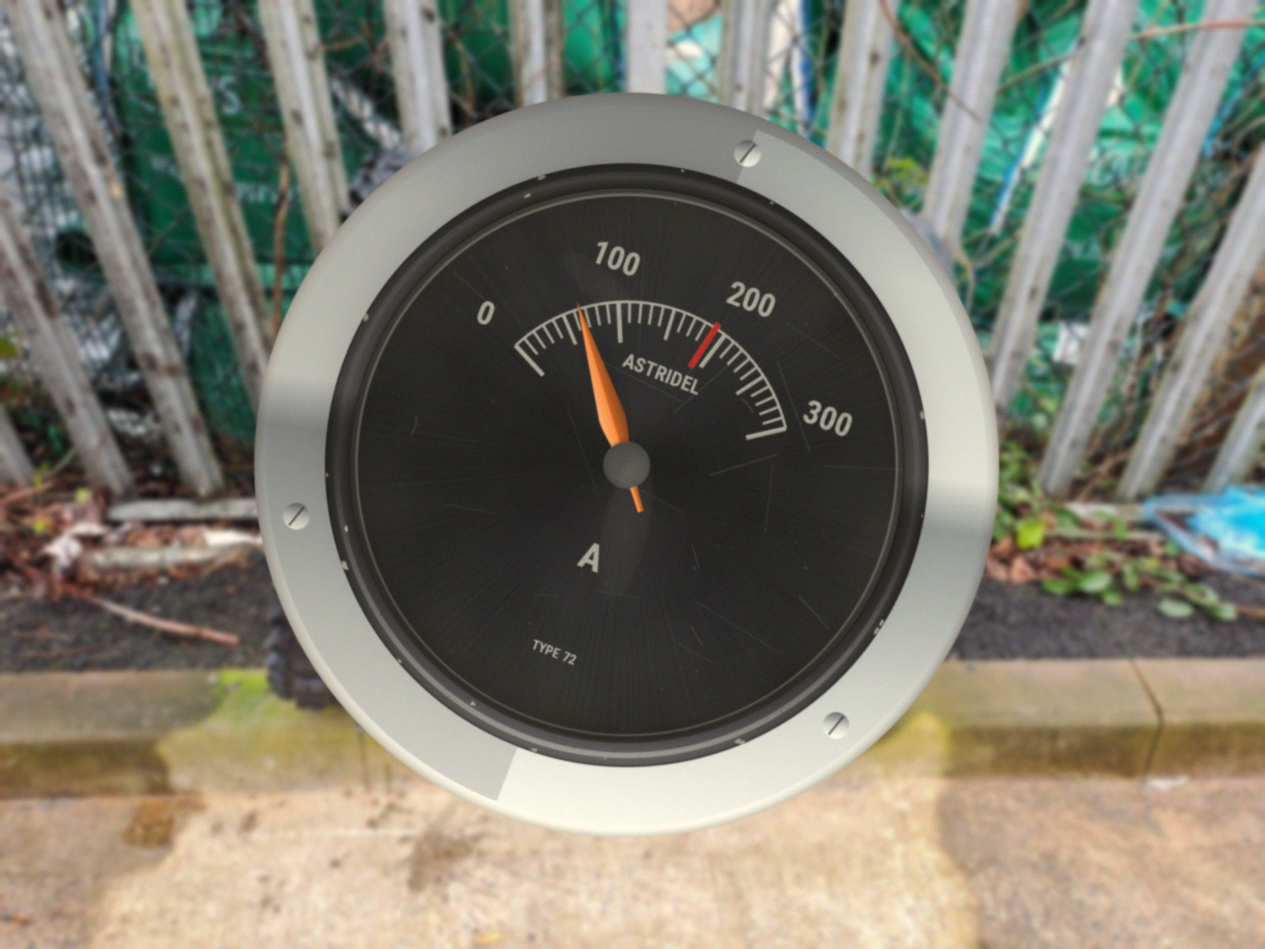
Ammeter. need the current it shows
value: 65 A
